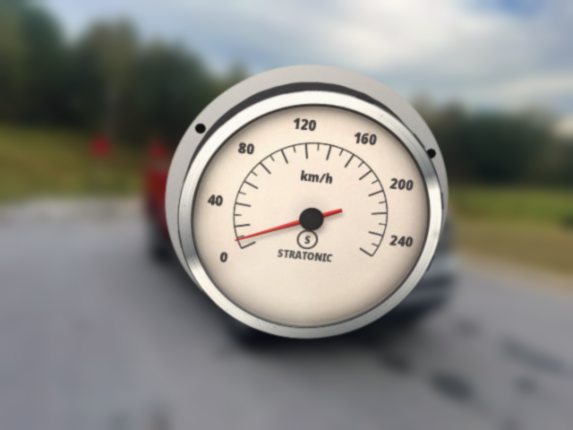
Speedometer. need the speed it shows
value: 10 km/h
